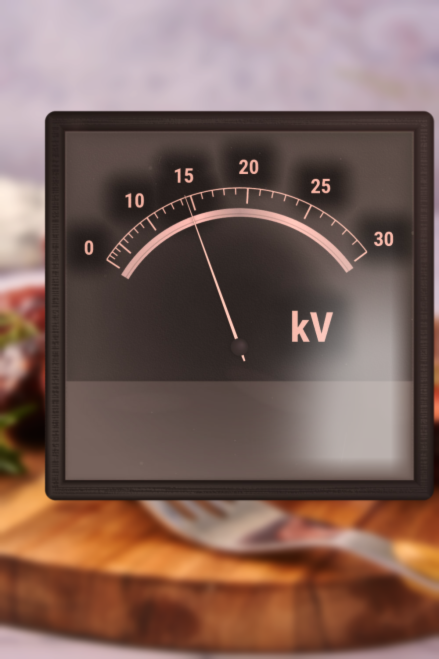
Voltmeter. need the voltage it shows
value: 14.5 kV
